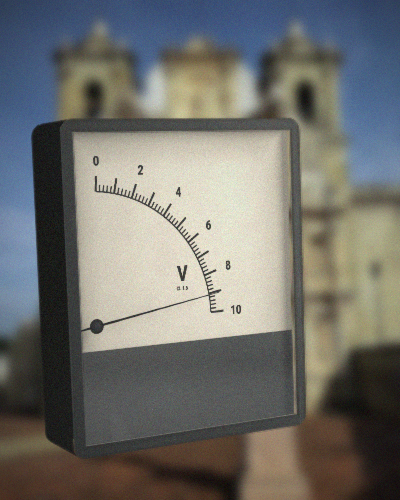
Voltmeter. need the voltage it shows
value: 9 V
